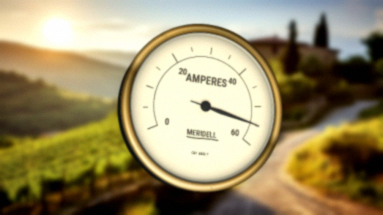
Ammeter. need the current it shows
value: 55 A
